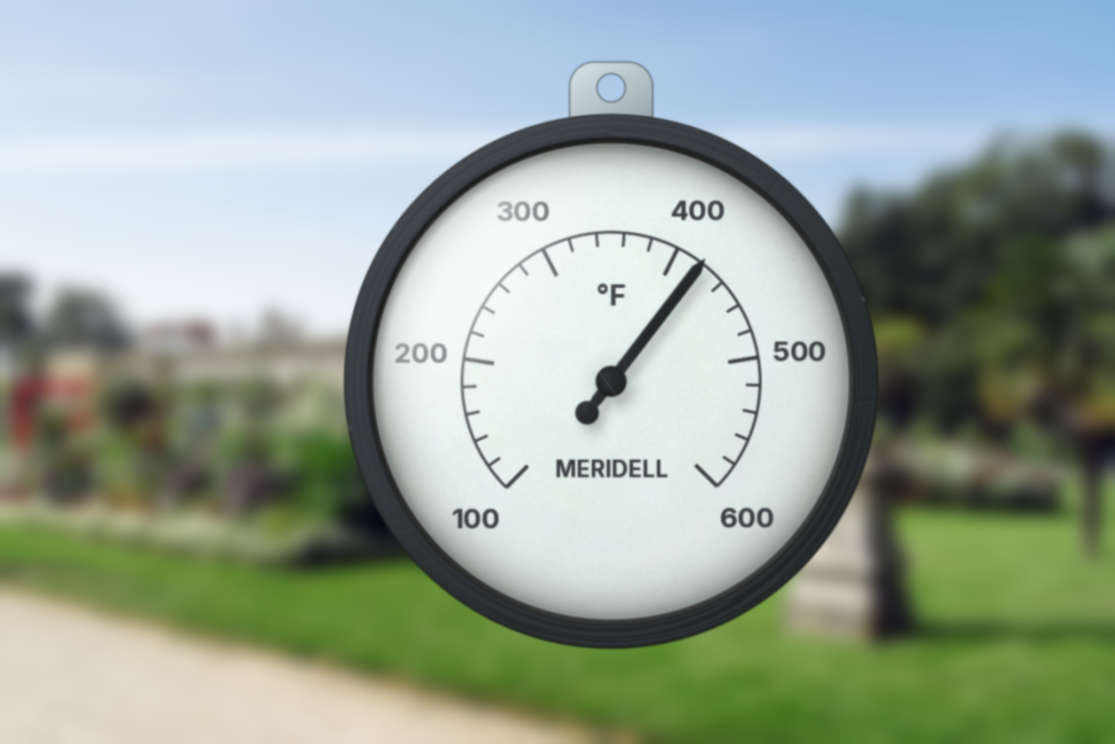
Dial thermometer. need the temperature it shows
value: 420 °F
